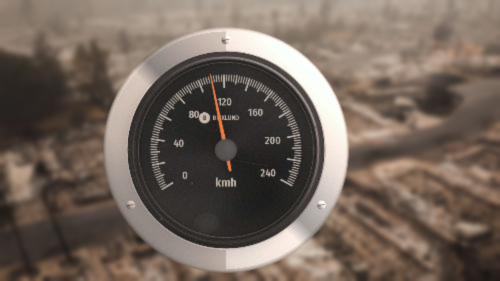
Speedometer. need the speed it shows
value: 110 km/h
